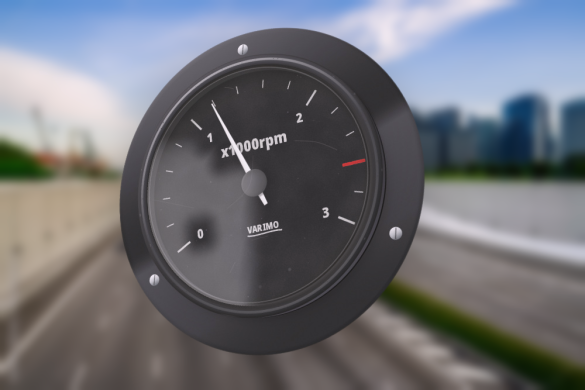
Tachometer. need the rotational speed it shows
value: 1200 rpm
